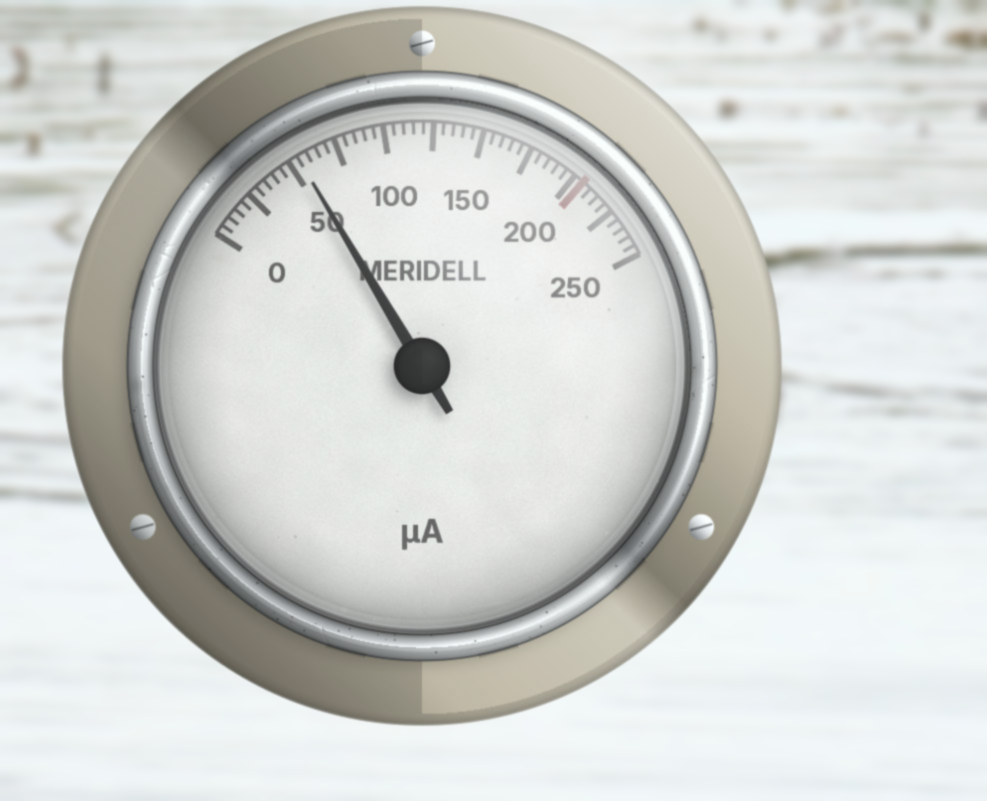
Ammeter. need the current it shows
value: 55 µA
